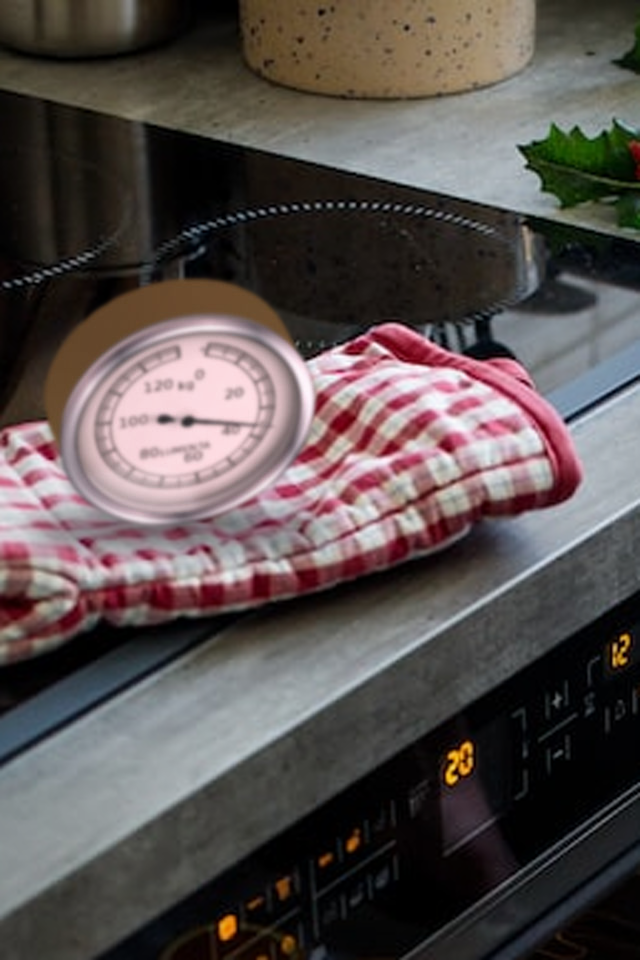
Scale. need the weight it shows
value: 35 kg
